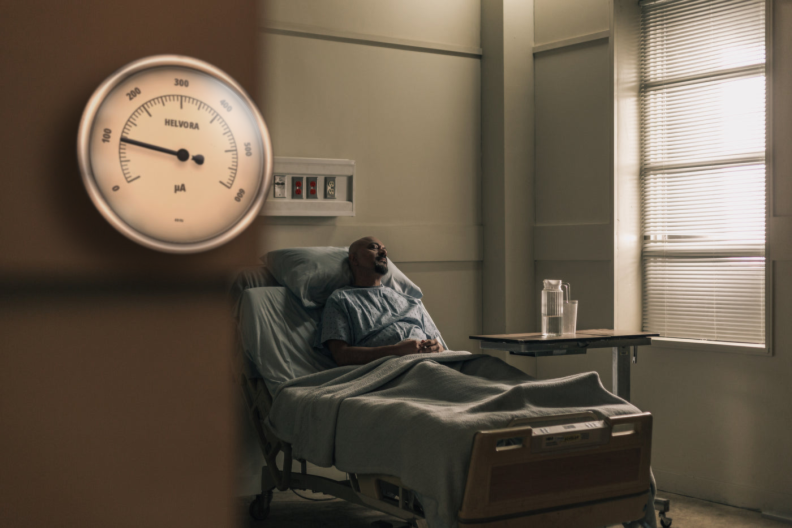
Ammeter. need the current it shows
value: 100 µA
